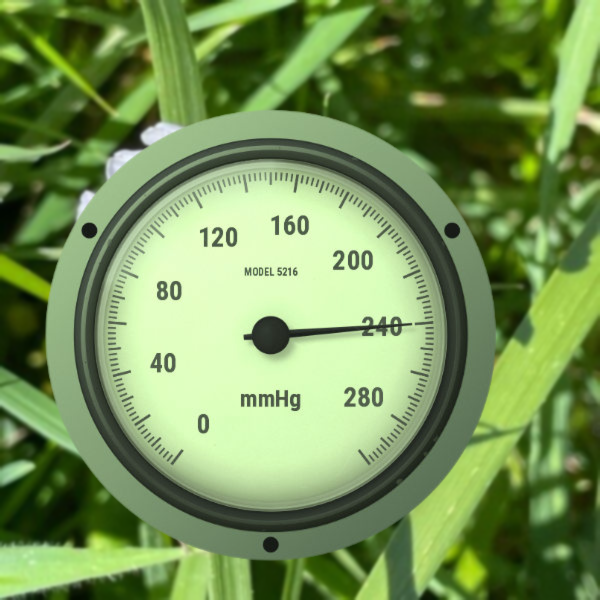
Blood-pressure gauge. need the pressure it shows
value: 240 mmHg
